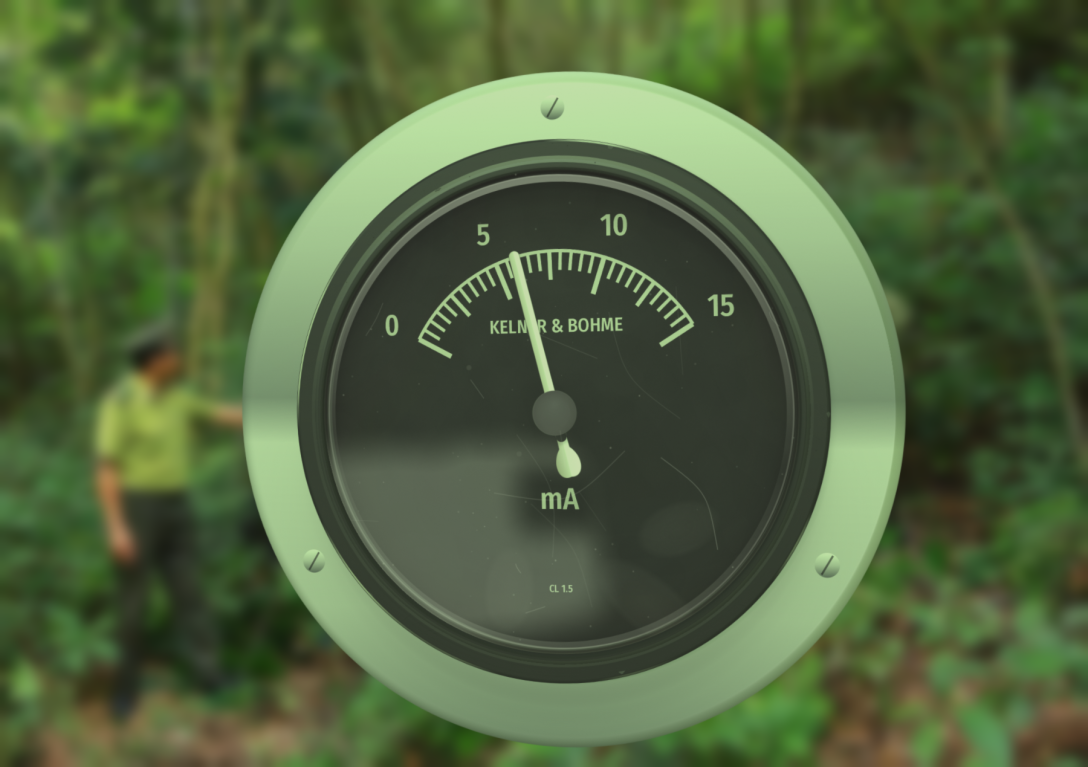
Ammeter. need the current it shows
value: 6 mA
